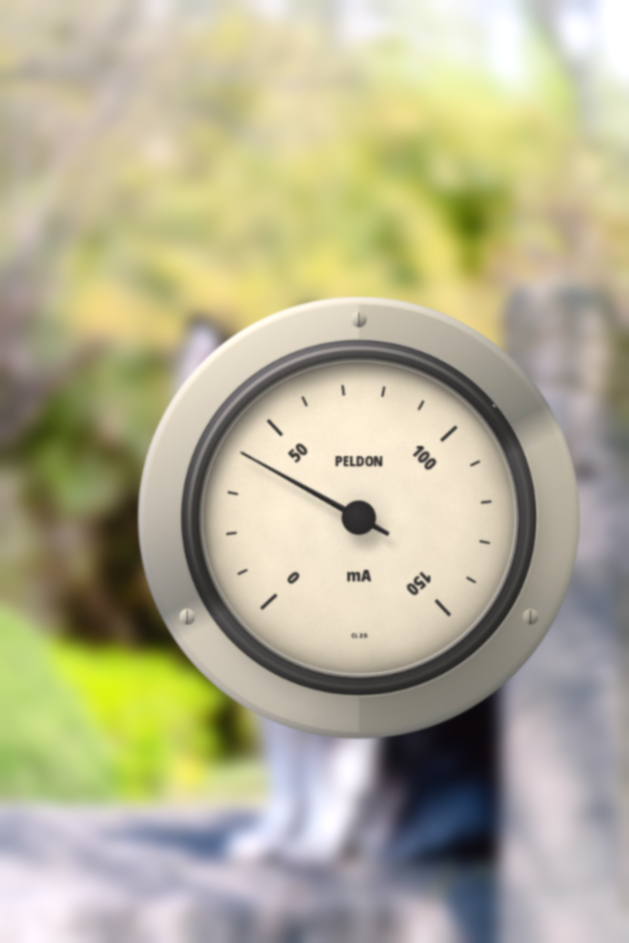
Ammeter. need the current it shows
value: 40 mA
